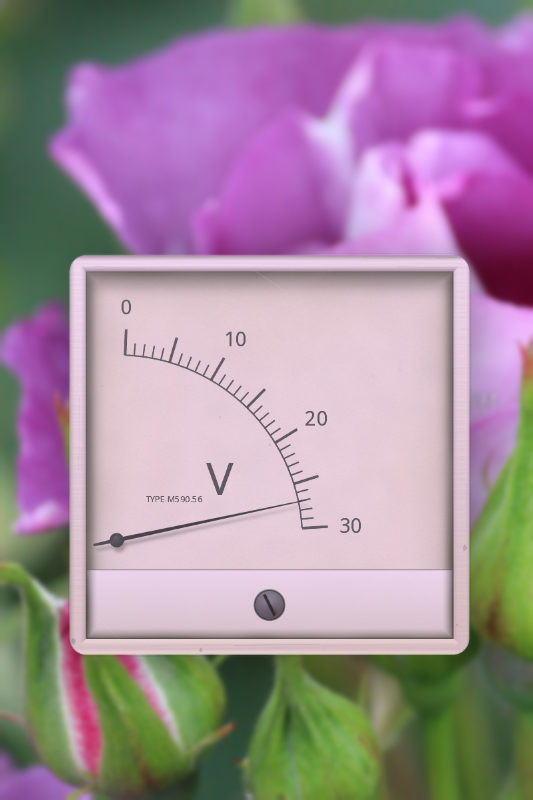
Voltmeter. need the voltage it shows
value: 27 V
